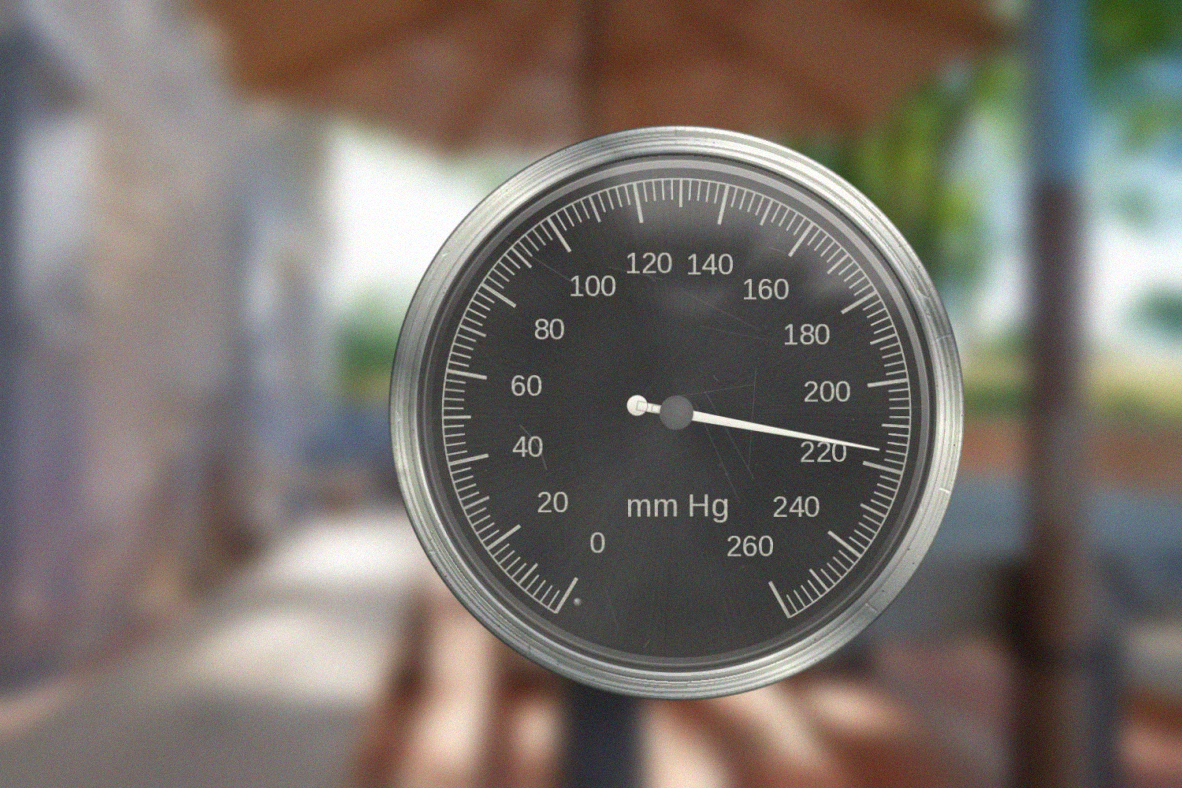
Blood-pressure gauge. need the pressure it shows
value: 216 mmHg
